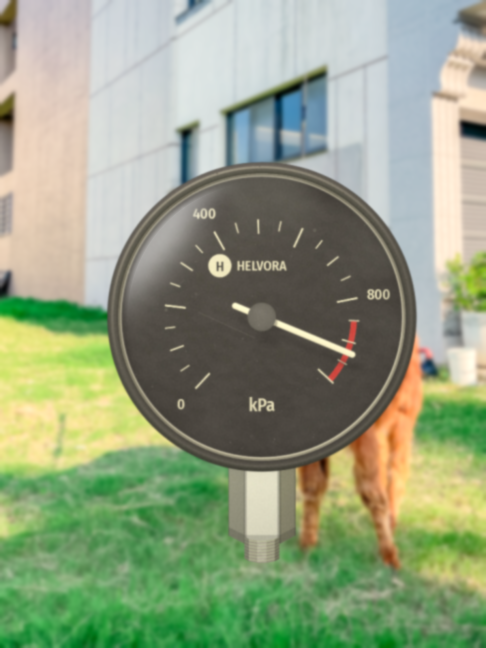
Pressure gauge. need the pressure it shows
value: 925 kPa
